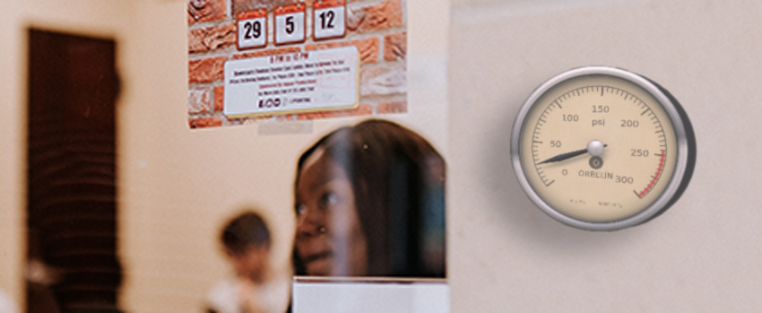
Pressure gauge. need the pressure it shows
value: 25 psi
